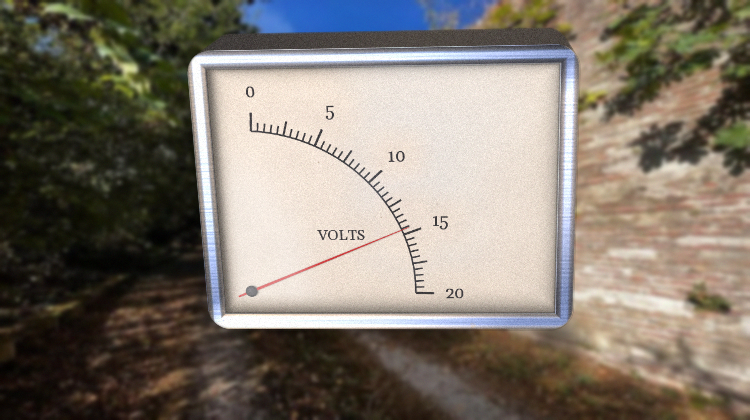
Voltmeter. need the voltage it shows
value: 14.5 V
